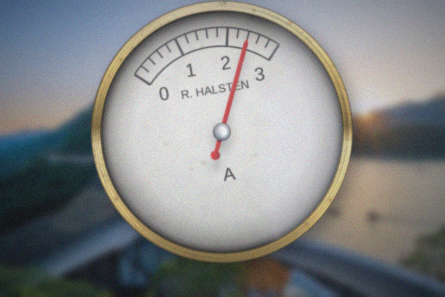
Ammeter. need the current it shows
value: 2.4 A
